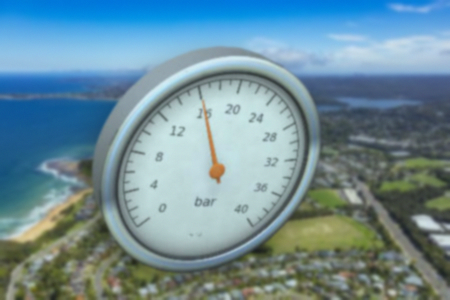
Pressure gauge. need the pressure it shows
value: 16 bar
